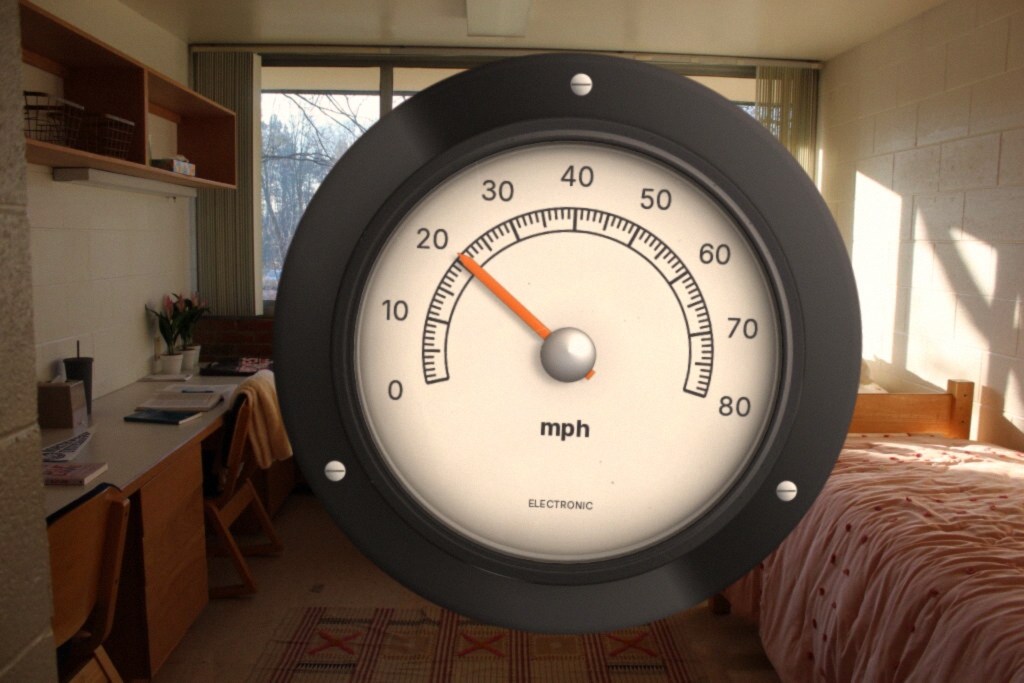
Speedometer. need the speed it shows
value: 21 mph
